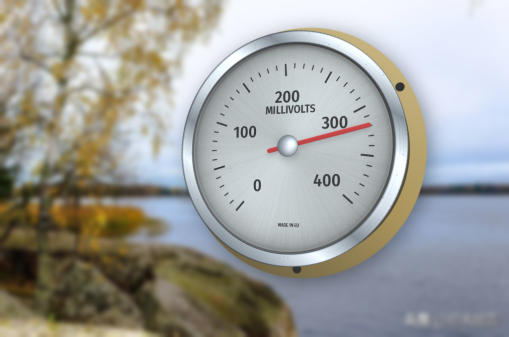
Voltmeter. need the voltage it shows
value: 320 mV
